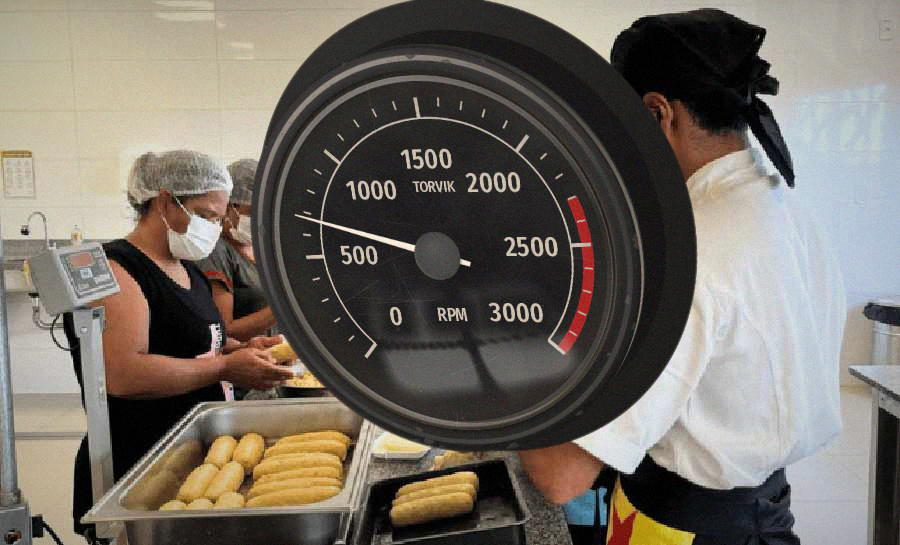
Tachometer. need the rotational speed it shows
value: 700 rpm
